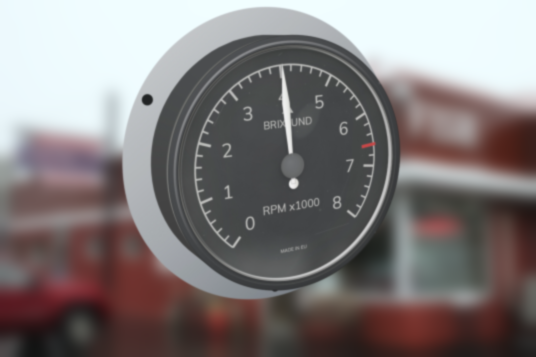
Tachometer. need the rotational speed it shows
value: 4000 rpm
